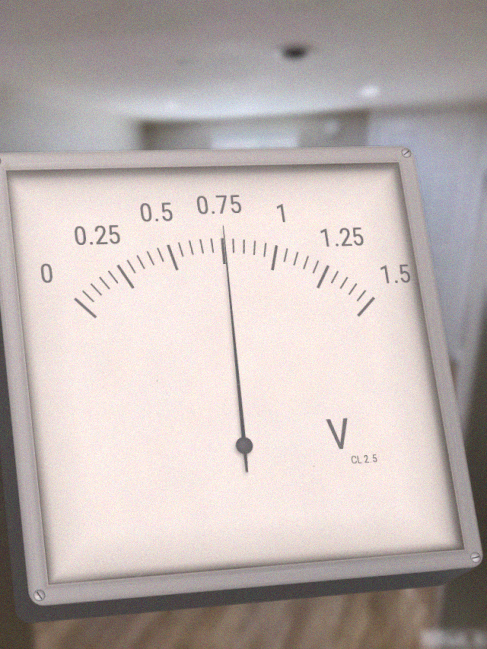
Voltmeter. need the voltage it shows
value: 0.75 V
